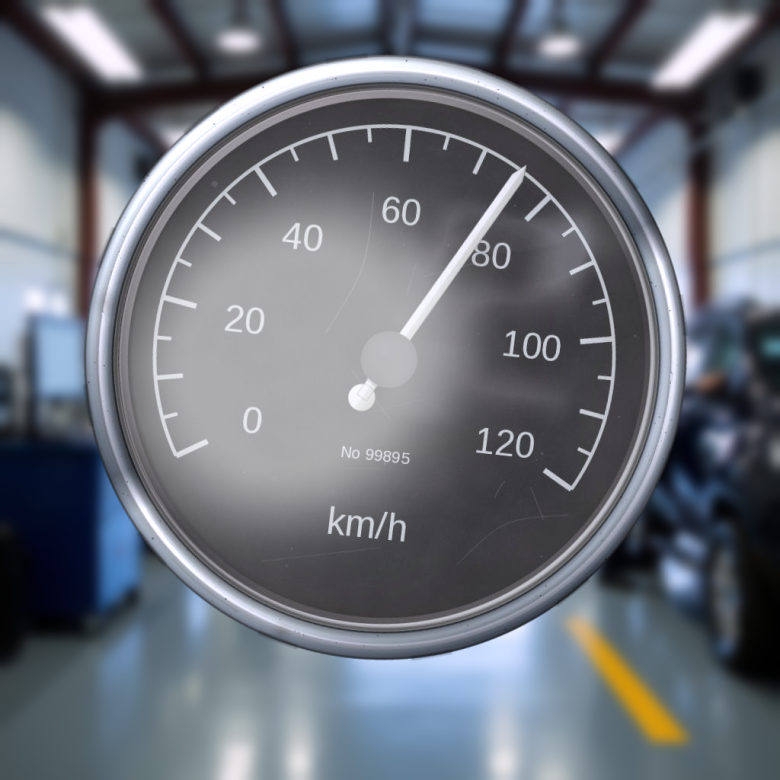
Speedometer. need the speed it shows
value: 75 km/h
